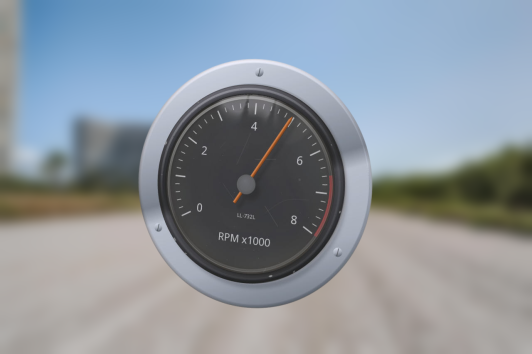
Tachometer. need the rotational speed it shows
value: 5000 rpm
